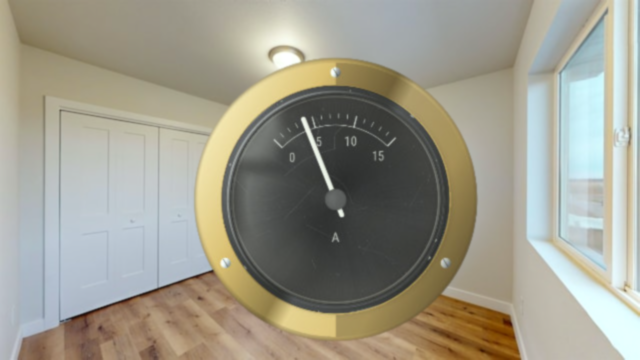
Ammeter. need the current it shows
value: 4 A
